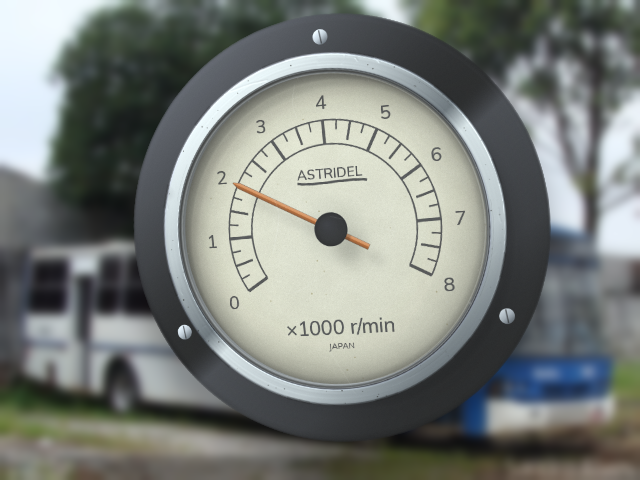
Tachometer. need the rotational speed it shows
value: 2000 rpm
